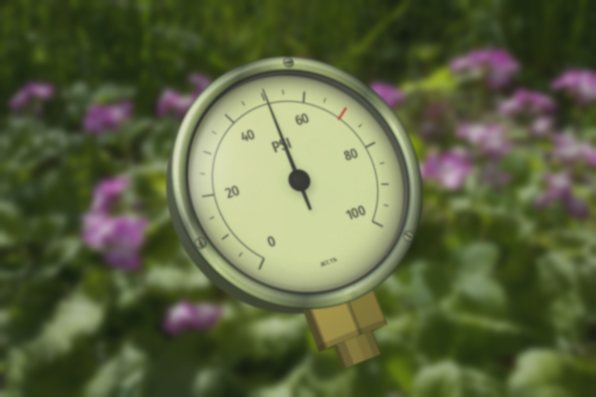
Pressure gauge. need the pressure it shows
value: 50 psi
